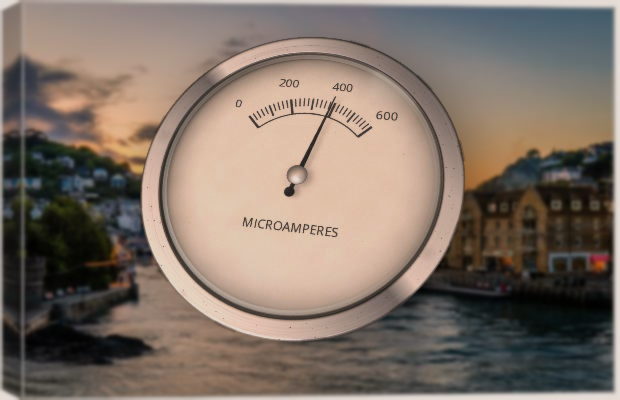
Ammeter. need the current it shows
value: 400 µA
